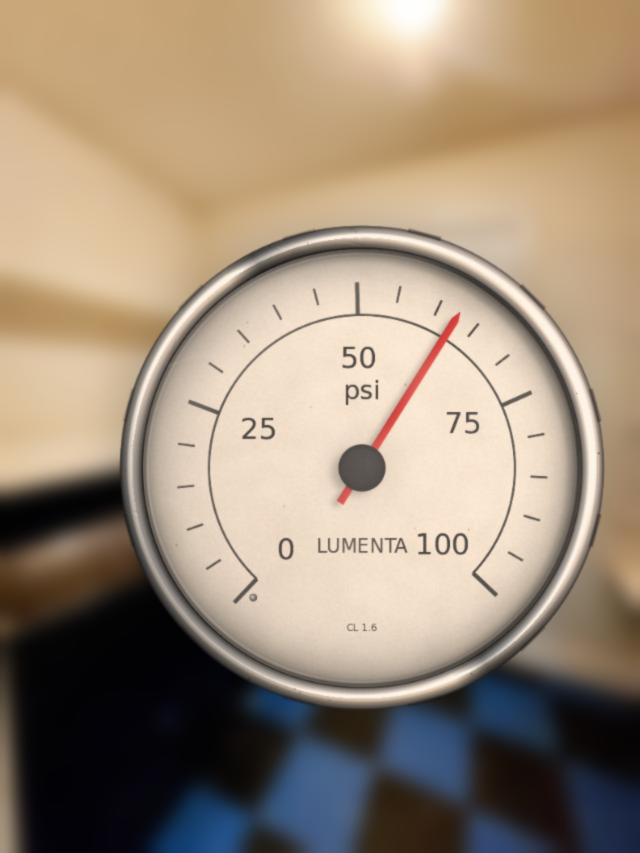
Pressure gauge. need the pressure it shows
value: 62.5 psi
